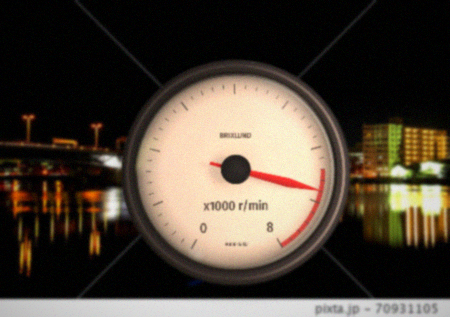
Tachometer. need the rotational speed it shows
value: 6800 rpm
